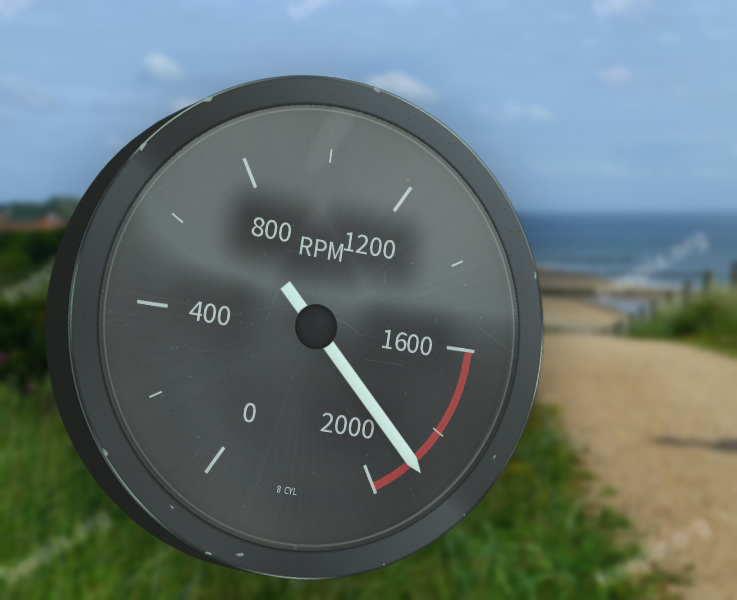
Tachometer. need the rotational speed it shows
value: 1900 rpm
